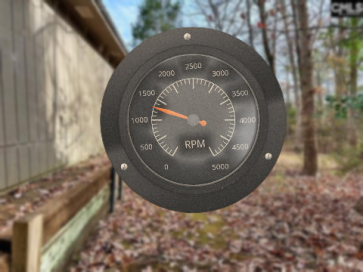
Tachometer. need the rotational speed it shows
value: 1300 rpm
